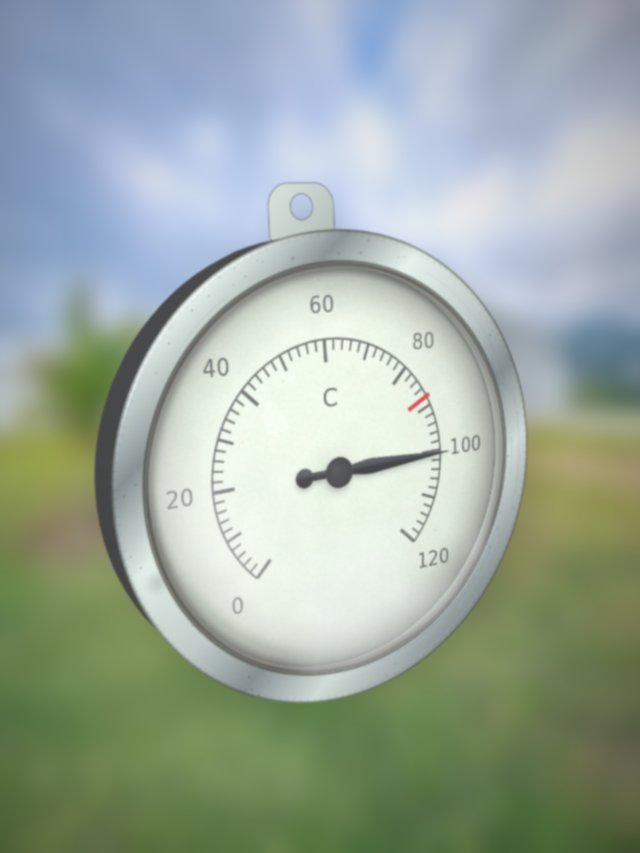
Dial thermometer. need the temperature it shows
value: 100 °C
